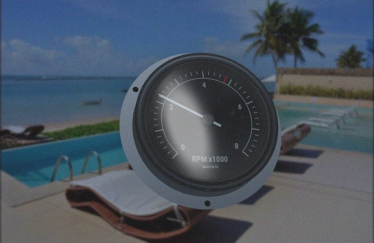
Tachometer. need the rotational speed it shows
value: 2200 rpm
